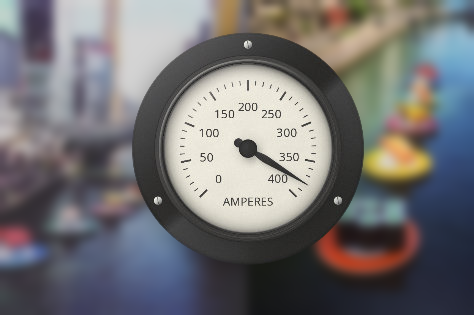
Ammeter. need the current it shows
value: 380 A
